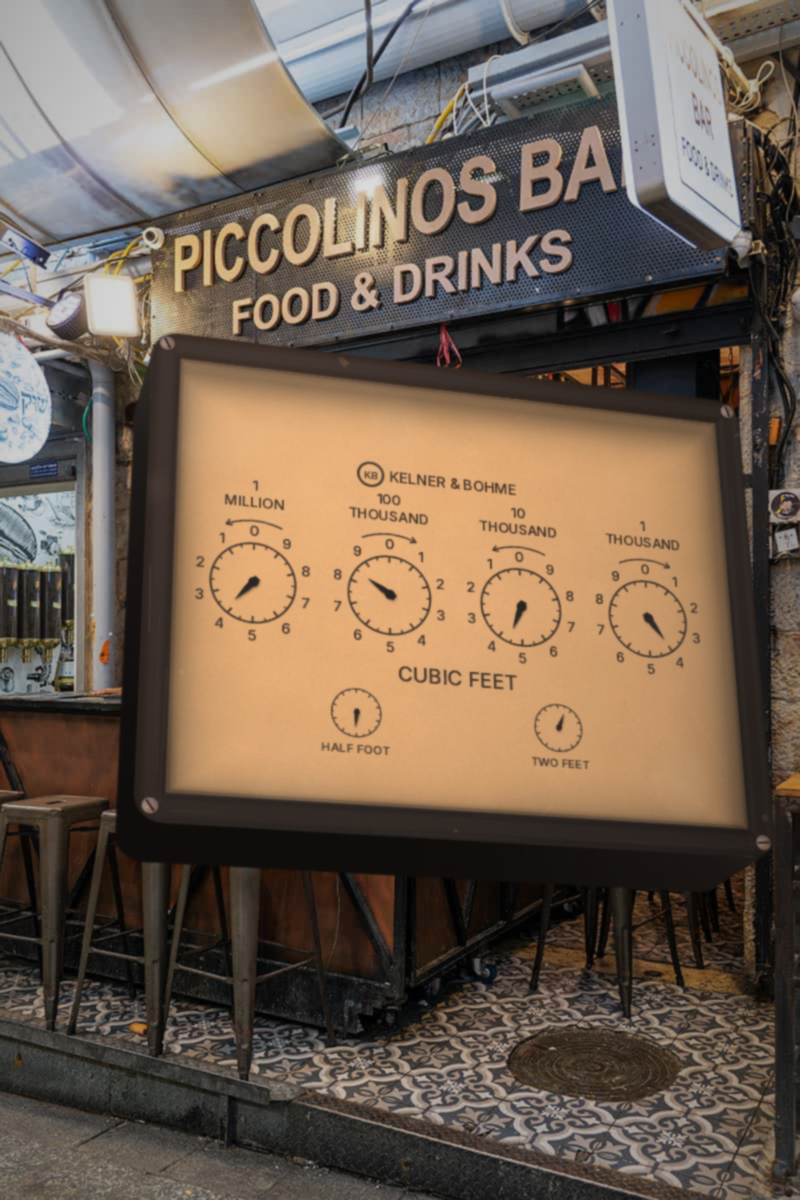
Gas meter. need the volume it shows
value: 384400 ft³
